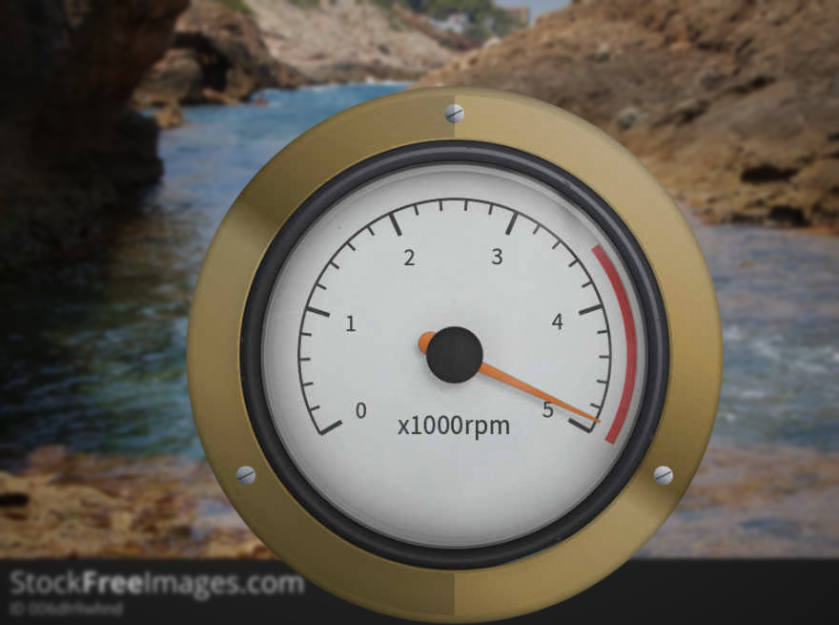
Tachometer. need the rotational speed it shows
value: 4900 rpm
